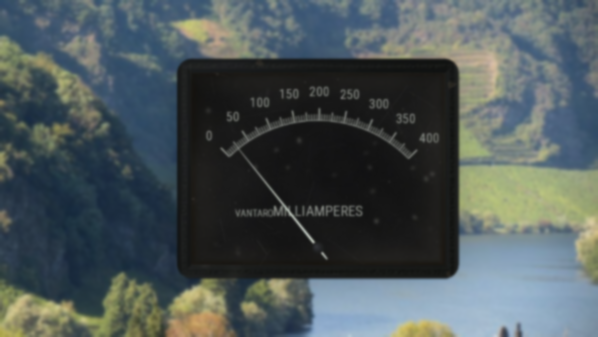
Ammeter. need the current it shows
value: 25 mA
